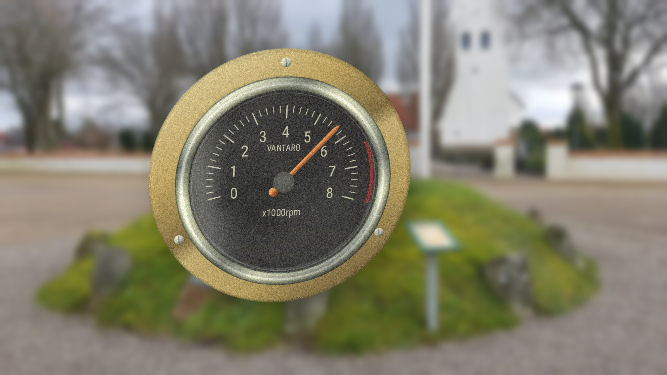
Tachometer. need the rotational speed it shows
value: 5600 rpm
